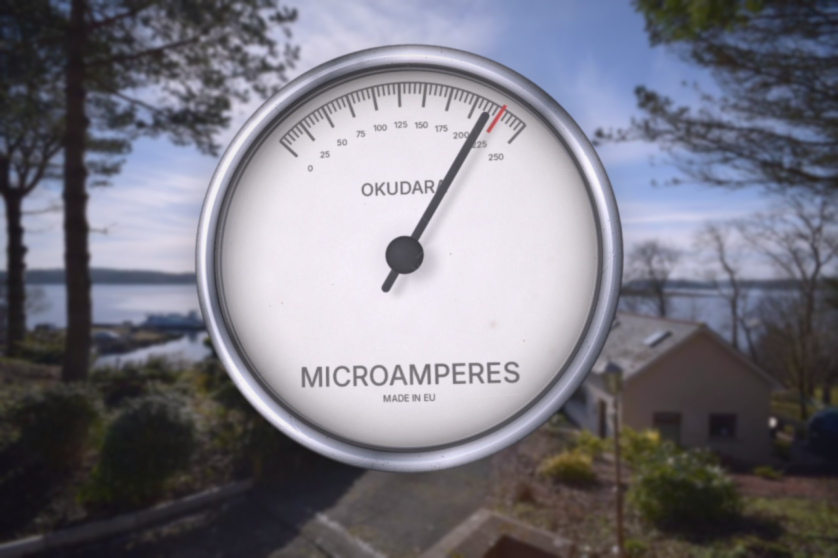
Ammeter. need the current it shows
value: 215 µA
